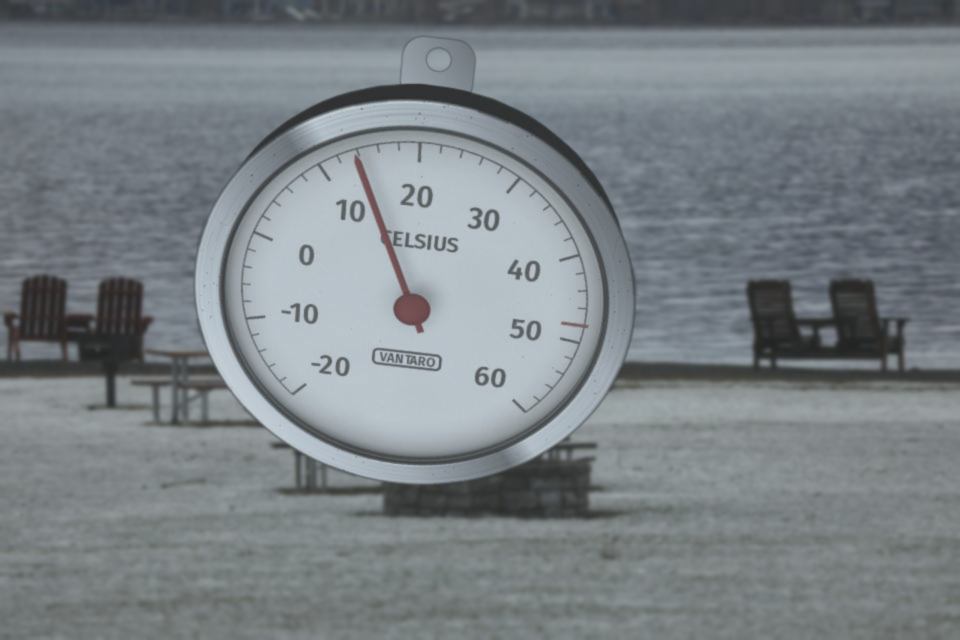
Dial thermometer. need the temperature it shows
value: 14 °C
